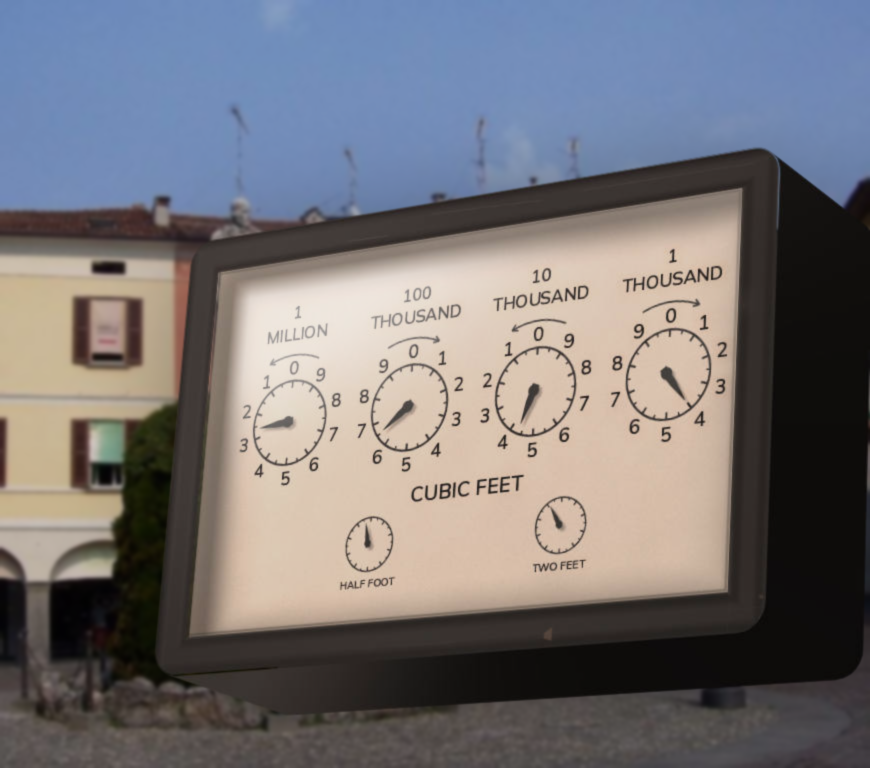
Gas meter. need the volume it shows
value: 264400 ft³
